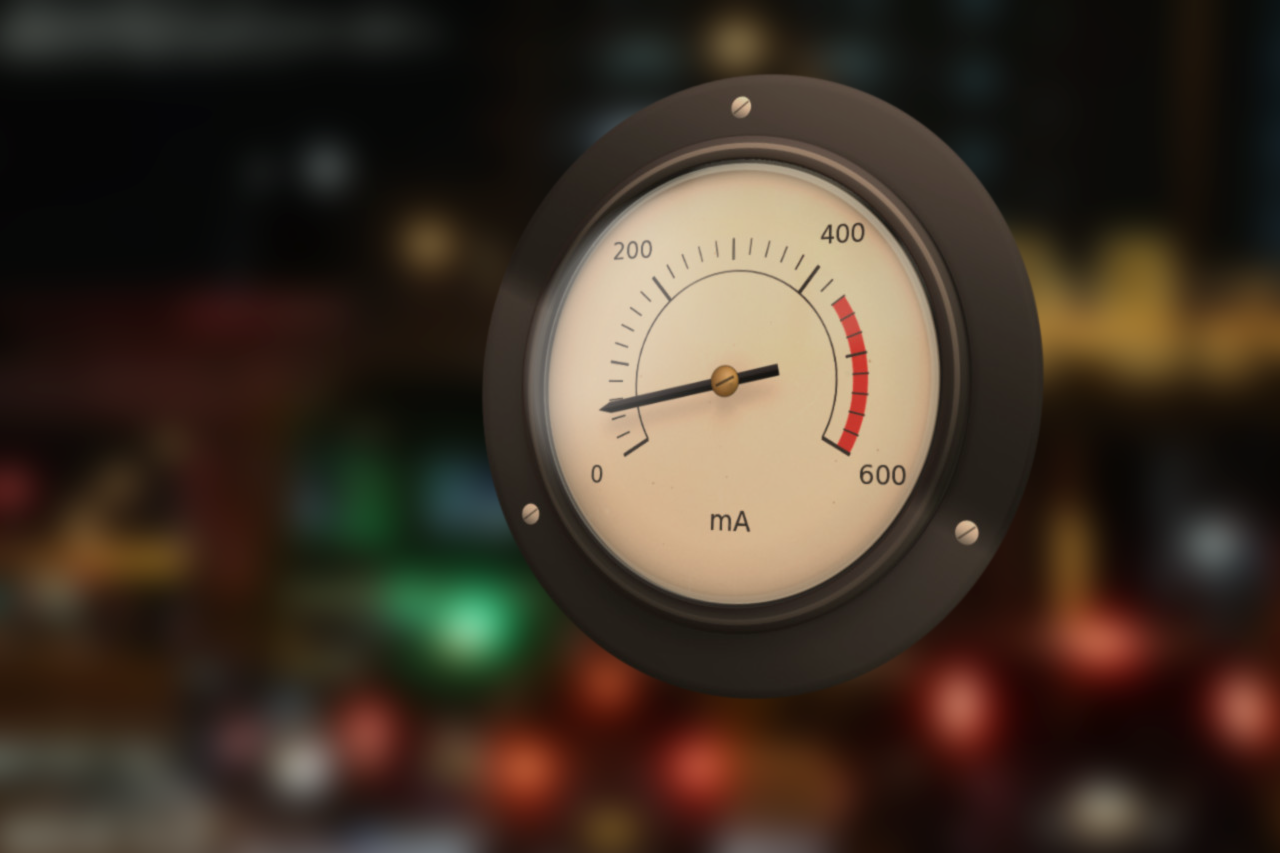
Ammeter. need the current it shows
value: 50 mA
